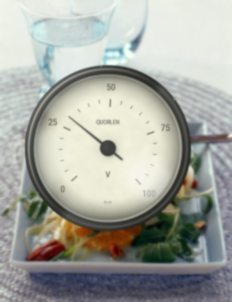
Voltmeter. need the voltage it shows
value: 30 V
